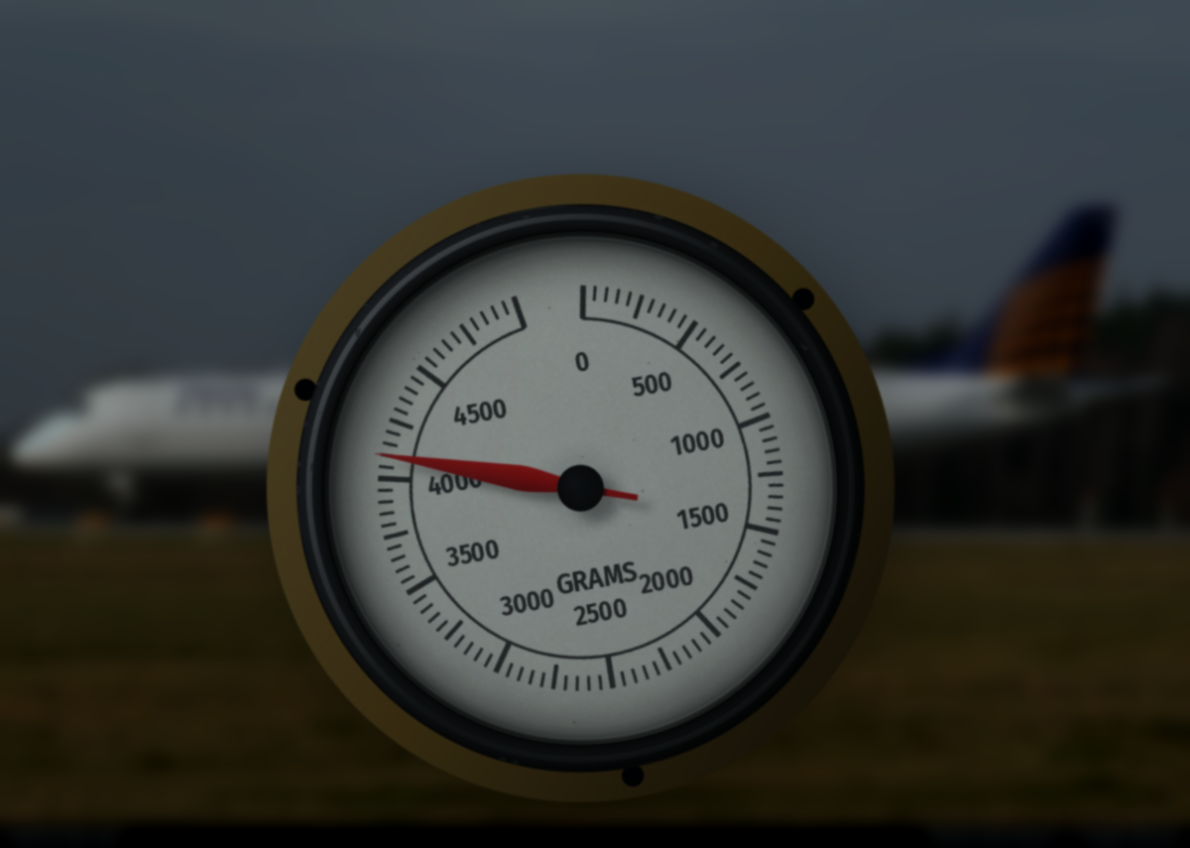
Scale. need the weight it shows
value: 4100 g
